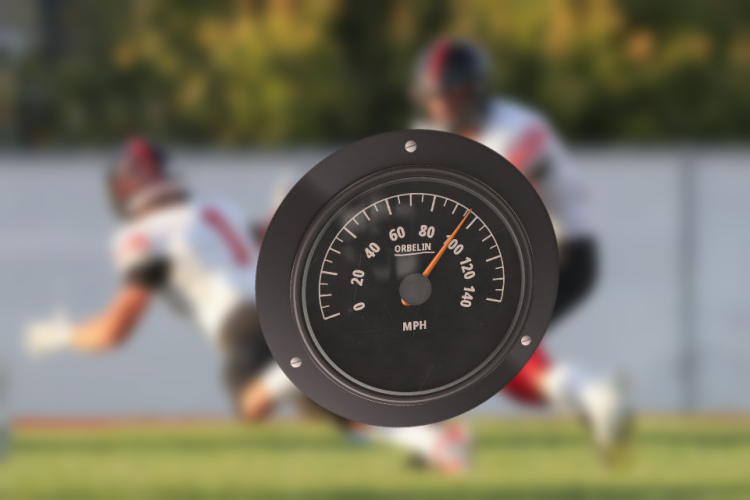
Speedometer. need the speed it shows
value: 95 mph
